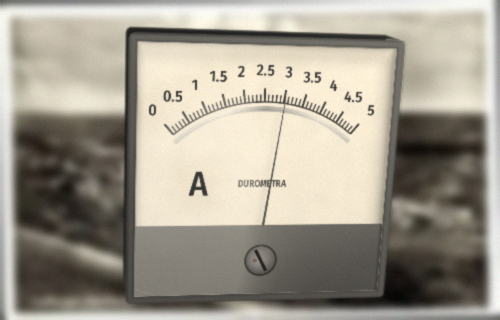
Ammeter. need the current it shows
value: 3 A
